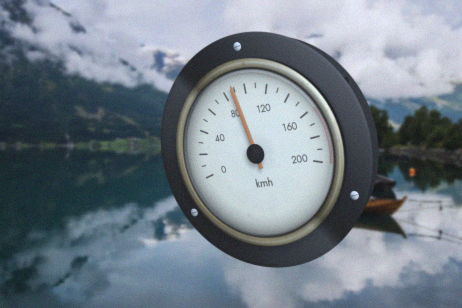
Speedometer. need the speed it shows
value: 90 km/h
